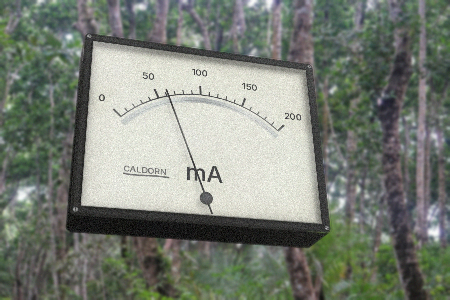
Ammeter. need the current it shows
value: 60 mA
